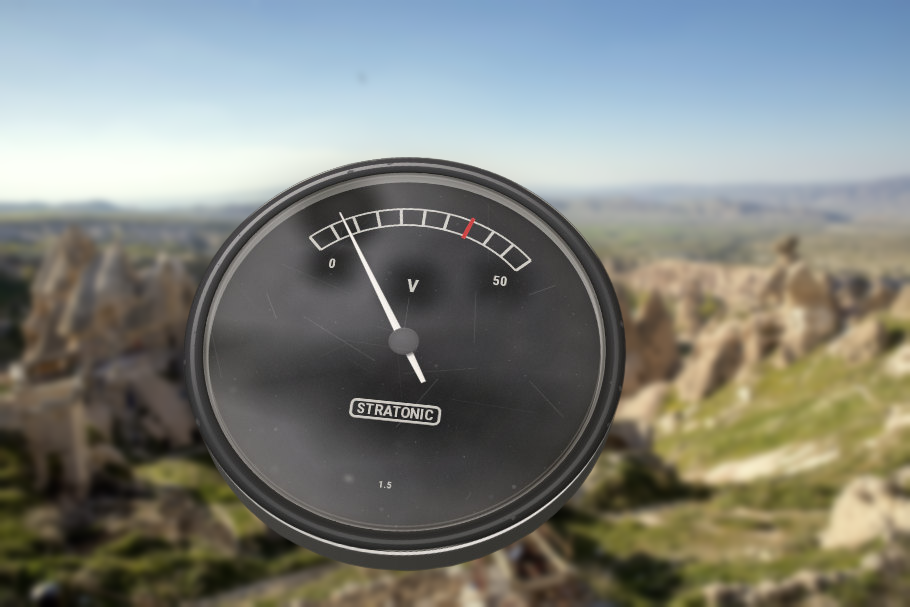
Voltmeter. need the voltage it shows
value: 7.5 V
